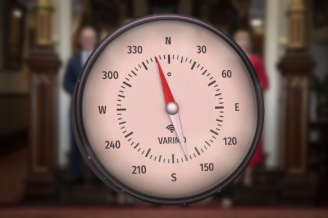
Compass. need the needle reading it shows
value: 345 °
